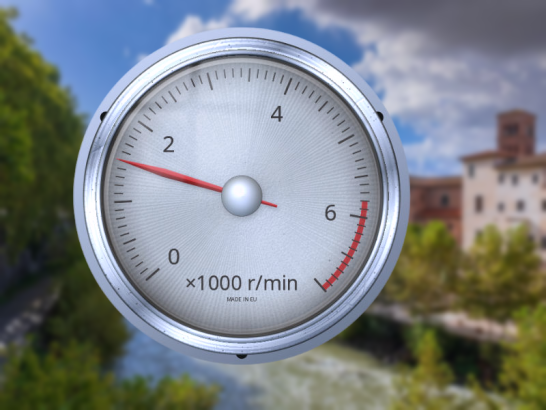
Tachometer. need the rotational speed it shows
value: 1500 rpm
